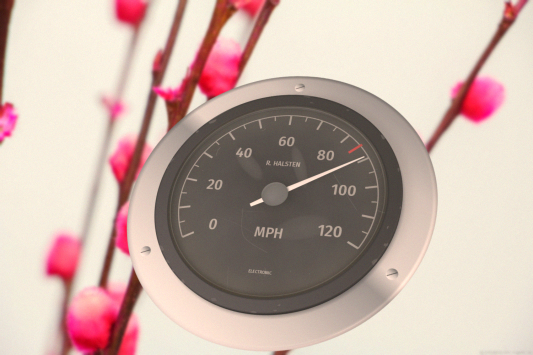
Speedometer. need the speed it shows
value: 90 mph
